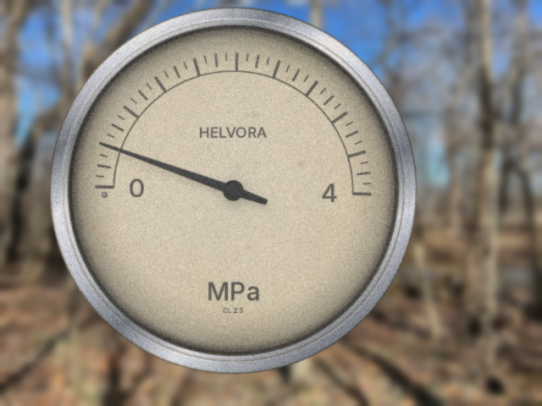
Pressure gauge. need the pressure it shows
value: 0.4 MPa
